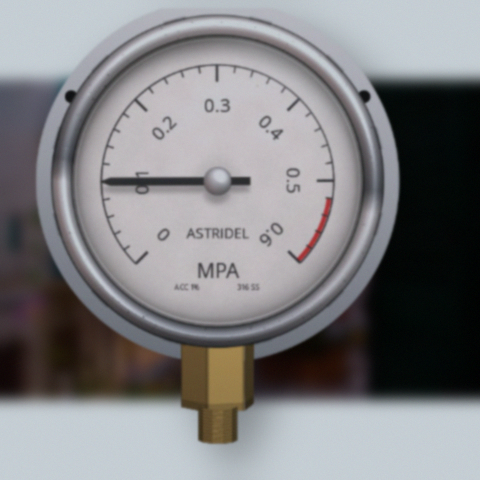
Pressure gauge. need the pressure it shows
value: 0.1 MPa
